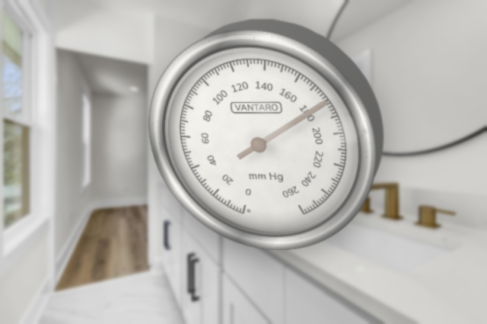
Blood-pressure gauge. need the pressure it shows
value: 180 mmHg
